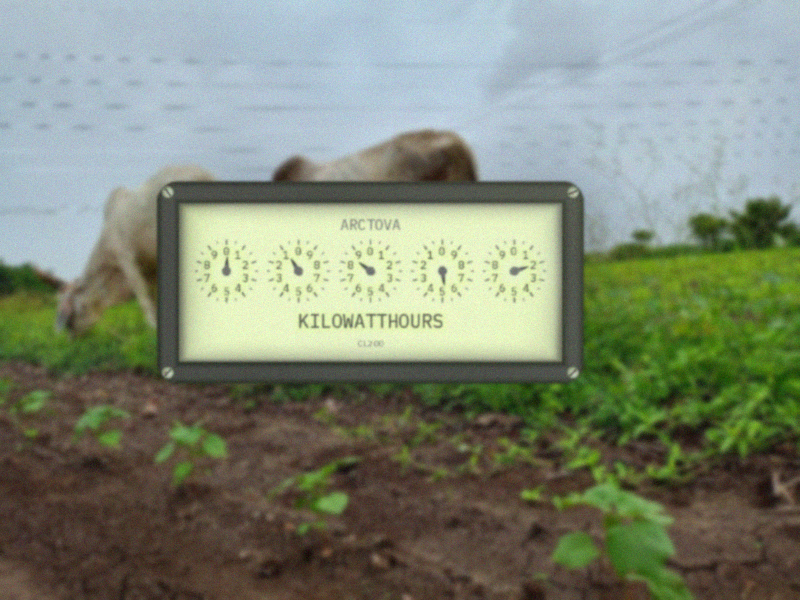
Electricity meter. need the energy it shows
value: 852 kWh
